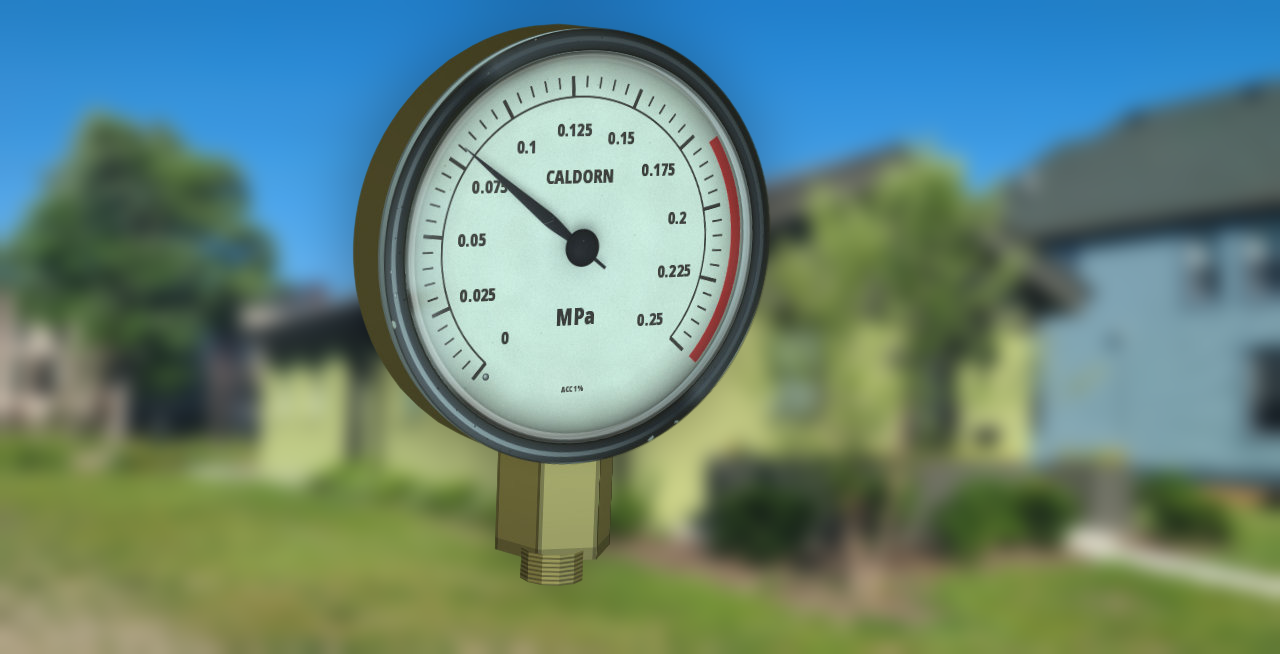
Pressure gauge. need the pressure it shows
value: 0.08 MPa
